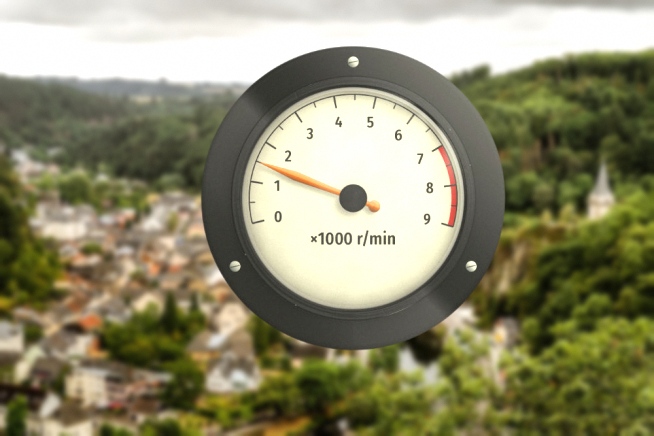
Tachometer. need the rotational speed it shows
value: 1500 rpm
